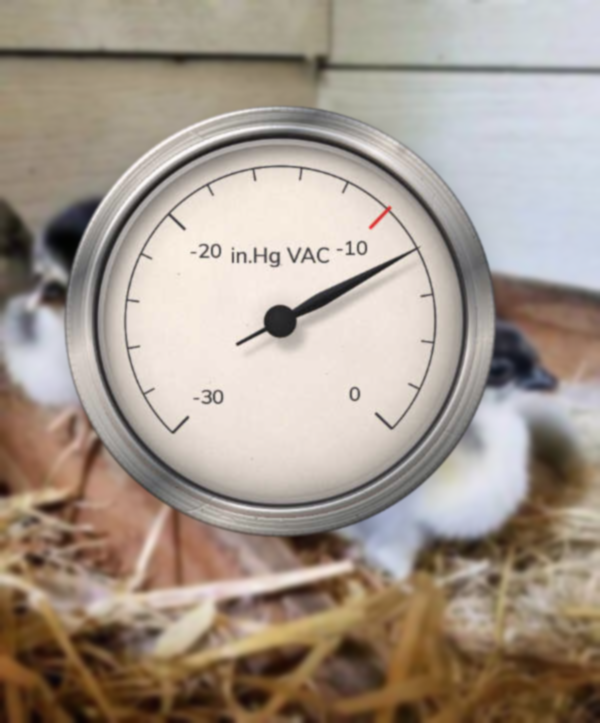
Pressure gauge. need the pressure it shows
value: -8 inHg
